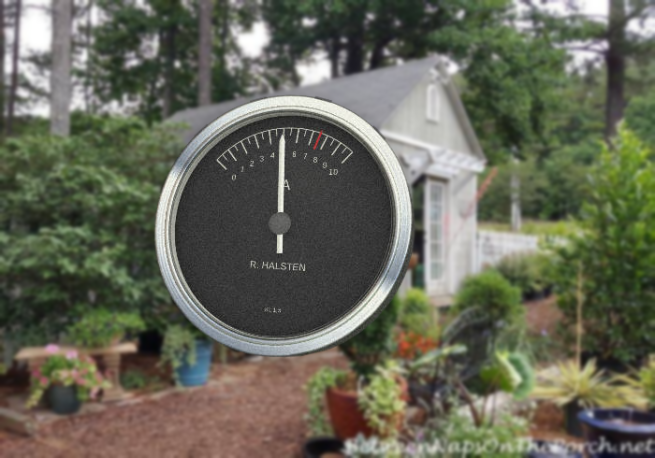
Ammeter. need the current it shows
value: 5 A
